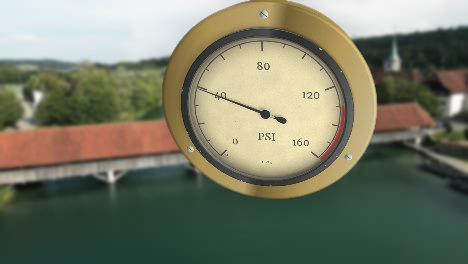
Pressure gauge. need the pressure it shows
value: 40 psi
